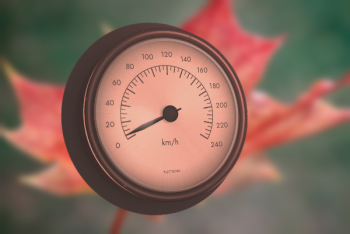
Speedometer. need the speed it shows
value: 5 km/h
